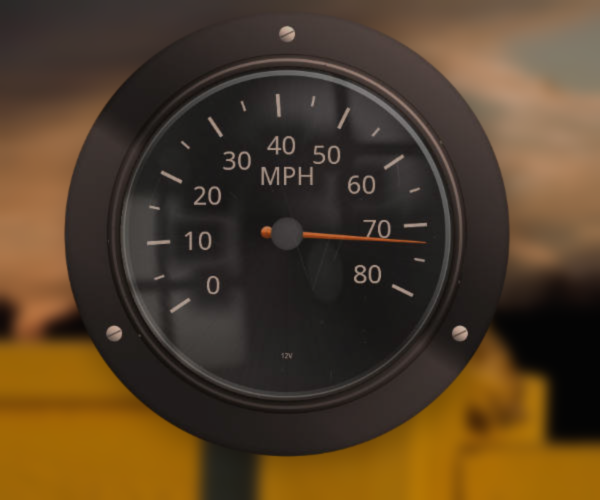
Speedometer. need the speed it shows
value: 72.5 mph
